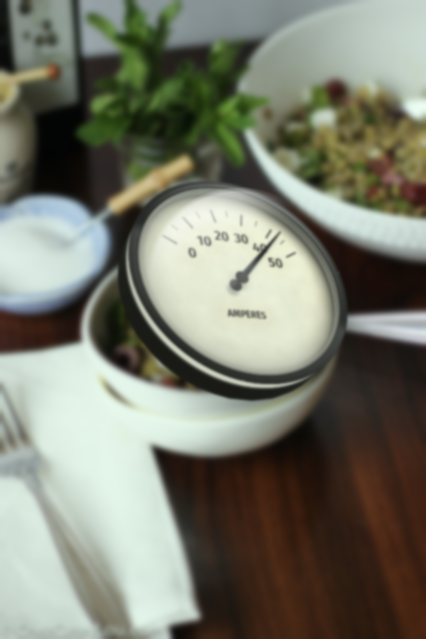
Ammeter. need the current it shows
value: 42.5 A
